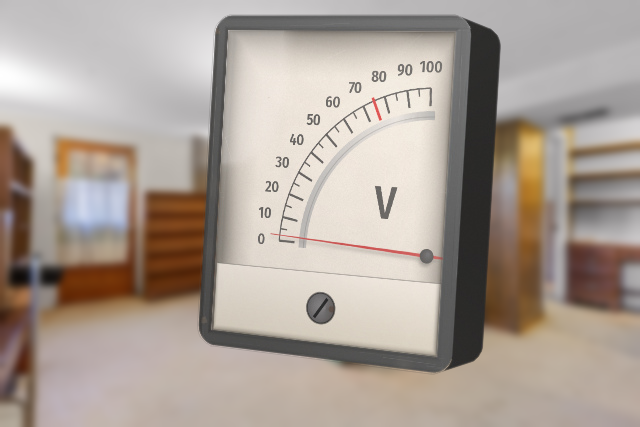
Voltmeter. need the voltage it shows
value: 2.5 V
